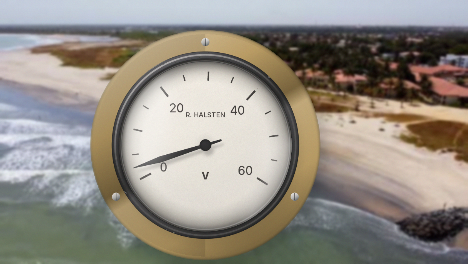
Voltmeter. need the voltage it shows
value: 2.5 V
